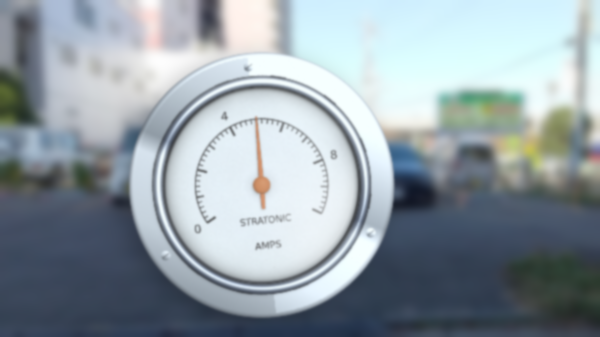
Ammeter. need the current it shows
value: 5 A
